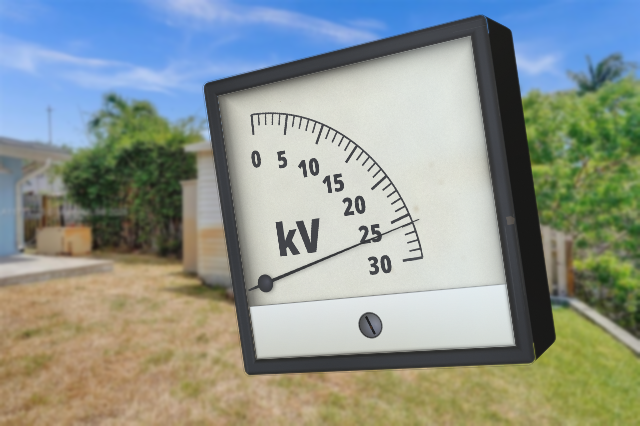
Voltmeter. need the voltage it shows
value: 26 kV
